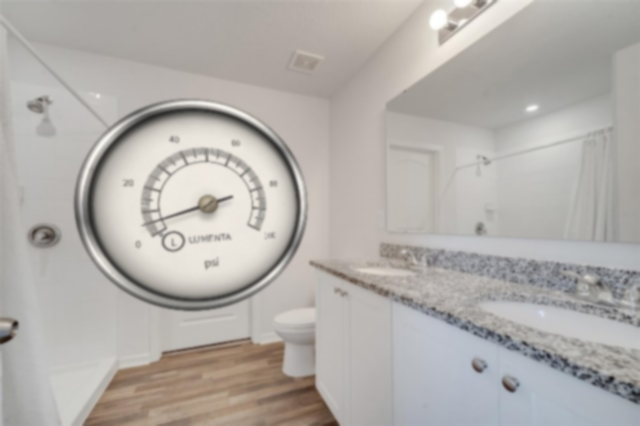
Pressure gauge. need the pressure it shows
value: 5 psi
